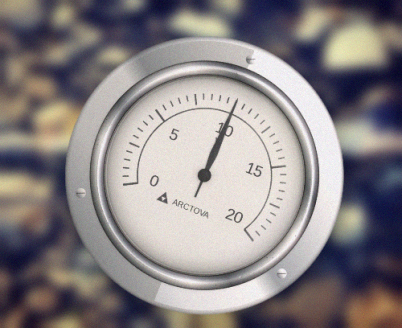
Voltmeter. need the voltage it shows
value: 10 V
